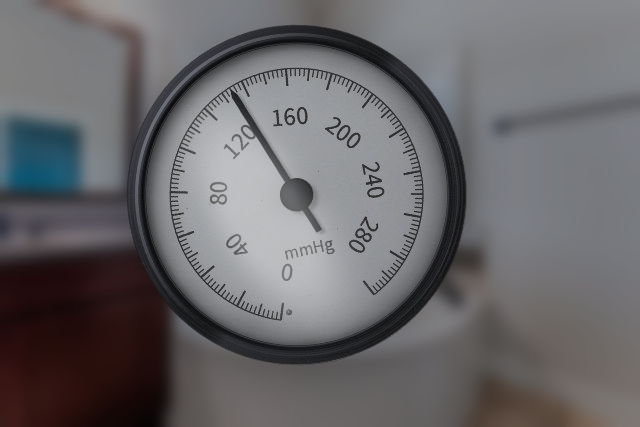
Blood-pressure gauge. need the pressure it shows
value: 134 mmHg
